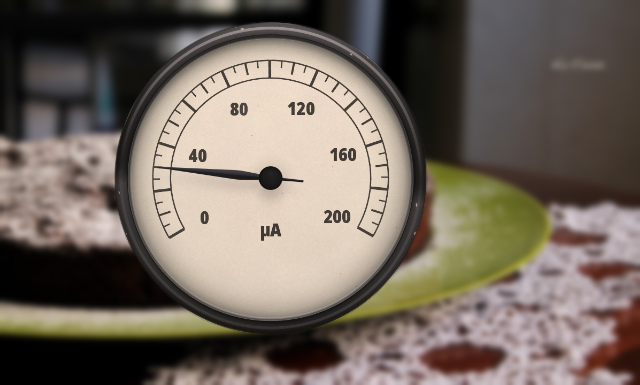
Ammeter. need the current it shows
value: 30 µA
